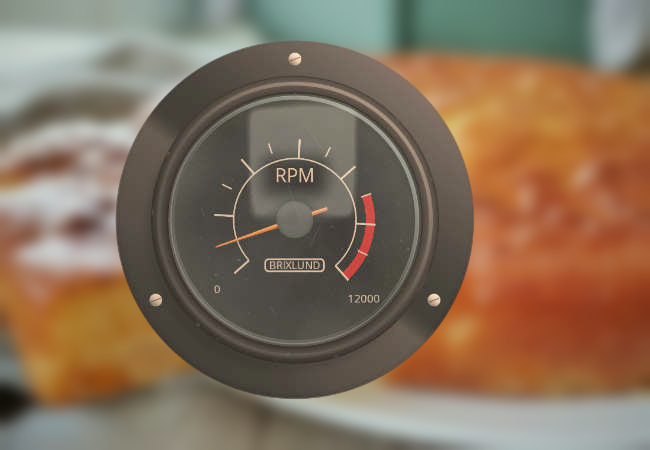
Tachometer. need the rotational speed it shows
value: 1000 rpm
